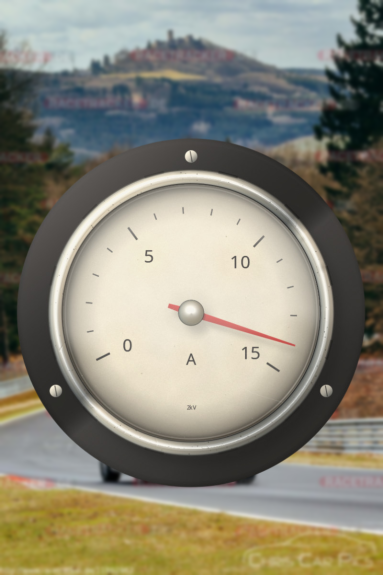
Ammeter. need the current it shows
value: 14 A
